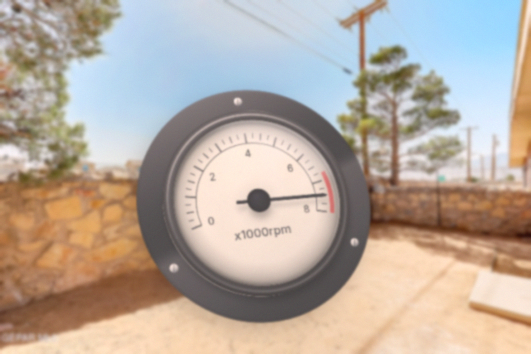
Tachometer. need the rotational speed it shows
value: 7500 rpm
